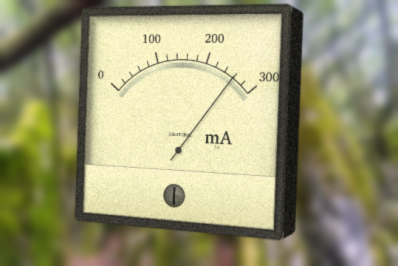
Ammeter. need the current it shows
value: 260 mA
